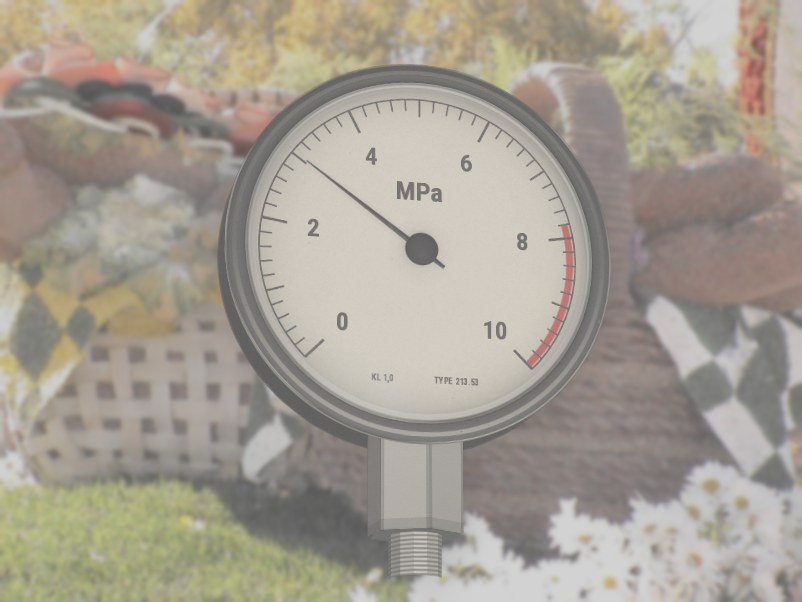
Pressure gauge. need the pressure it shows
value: 3 MPa
